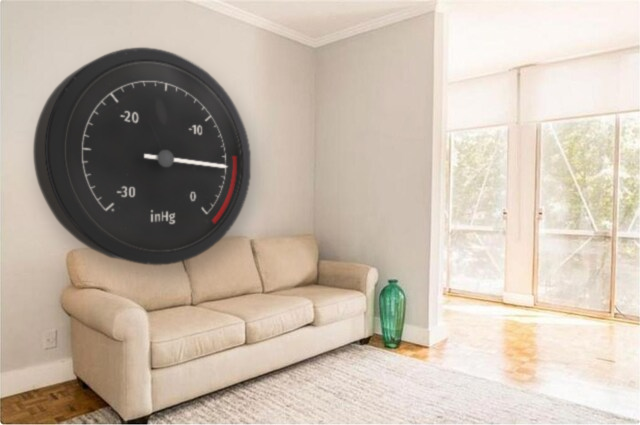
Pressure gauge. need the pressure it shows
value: -5 inHg
